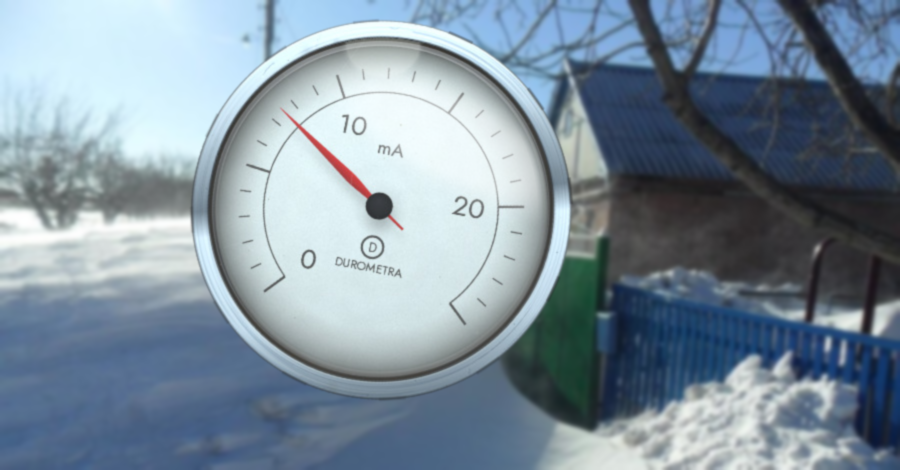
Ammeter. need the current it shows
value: 7.5 mA
